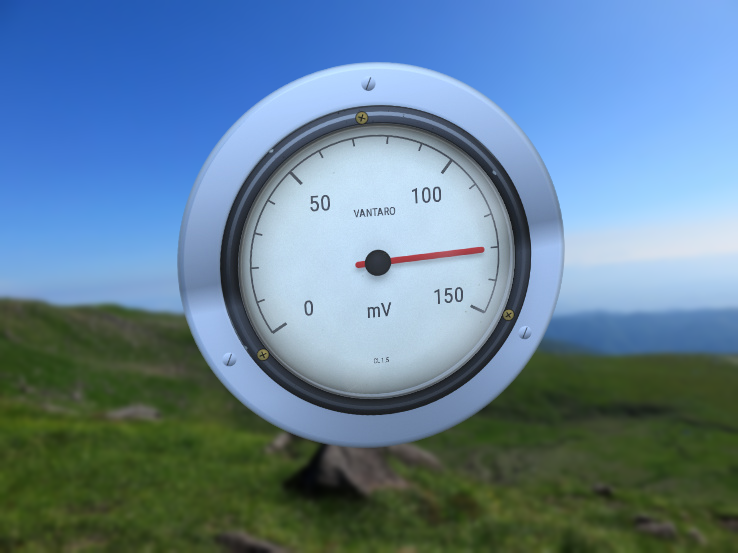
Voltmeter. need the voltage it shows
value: 130 mV
